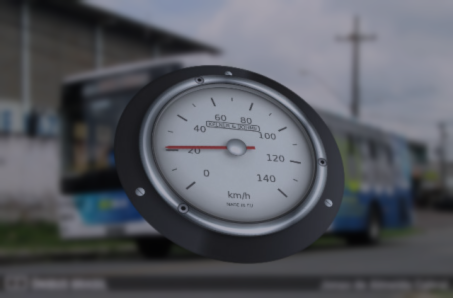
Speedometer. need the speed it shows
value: 20 km/h
